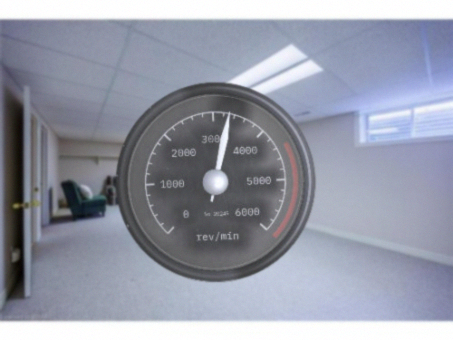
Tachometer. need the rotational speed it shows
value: 3300 rpm
